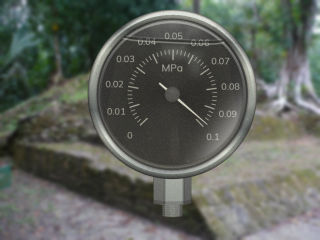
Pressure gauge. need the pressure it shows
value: 0.098 MPa
